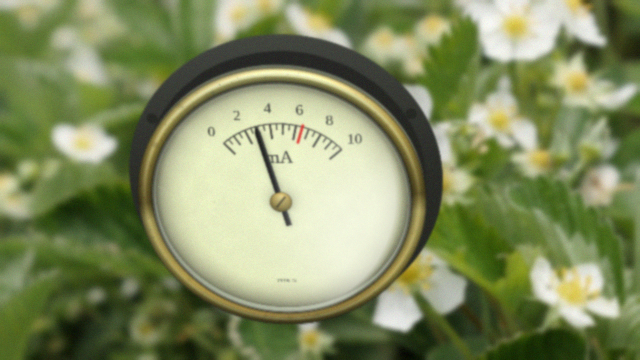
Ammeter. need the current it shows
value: 3 mA
